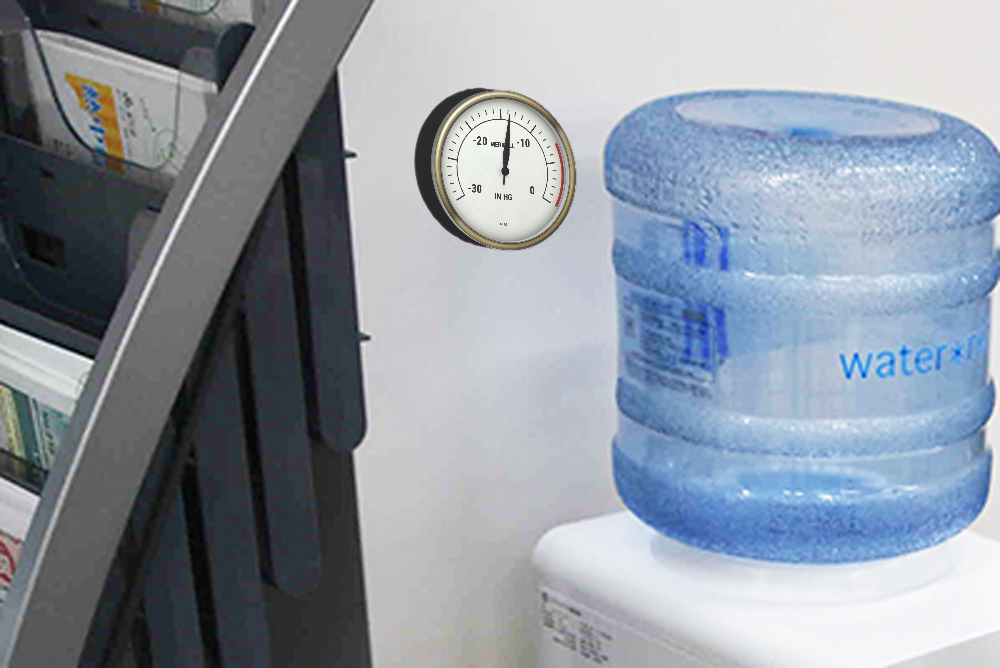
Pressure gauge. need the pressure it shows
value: -14 inHg
